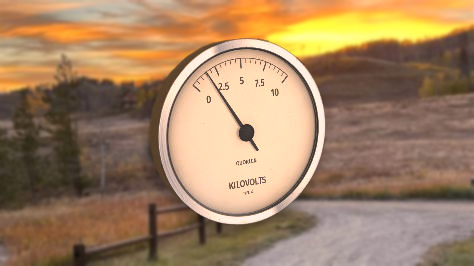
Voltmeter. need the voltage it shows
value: 1.5 kV
